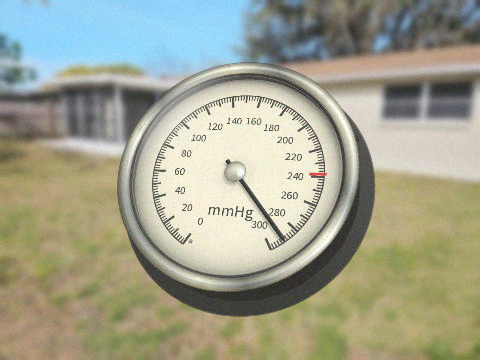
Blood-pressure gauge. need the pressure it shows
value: 290 mmHg
